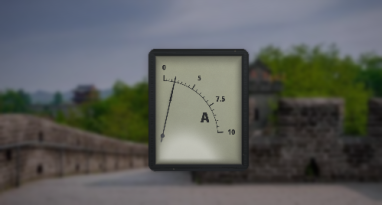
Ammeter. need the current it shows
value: 2.5 A
